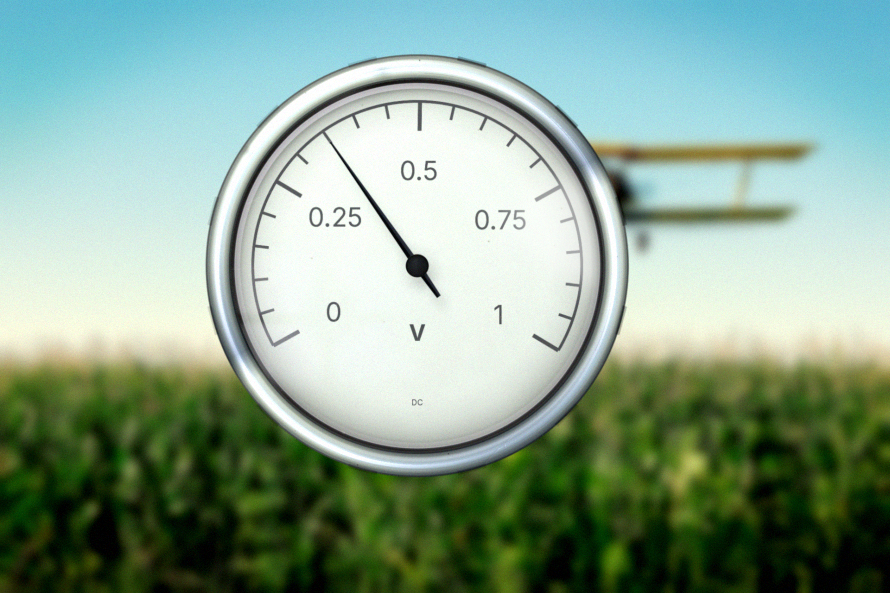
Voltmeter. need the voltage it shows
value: 0.35 V
